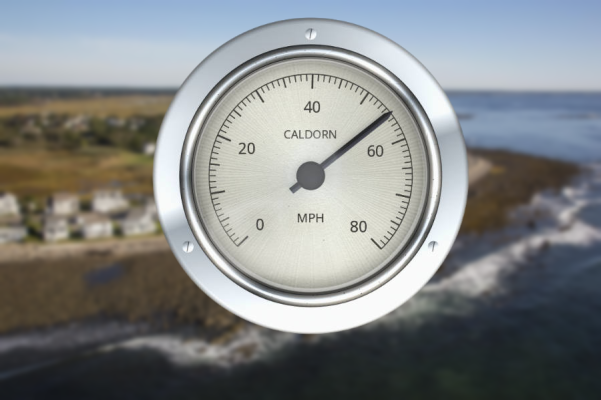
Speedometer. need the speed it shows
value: 55 mph
